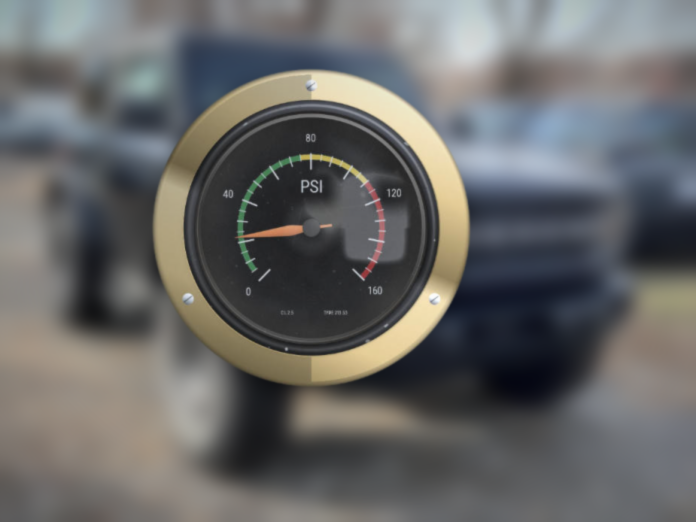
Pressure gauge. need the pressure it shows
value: 22.5 psi
